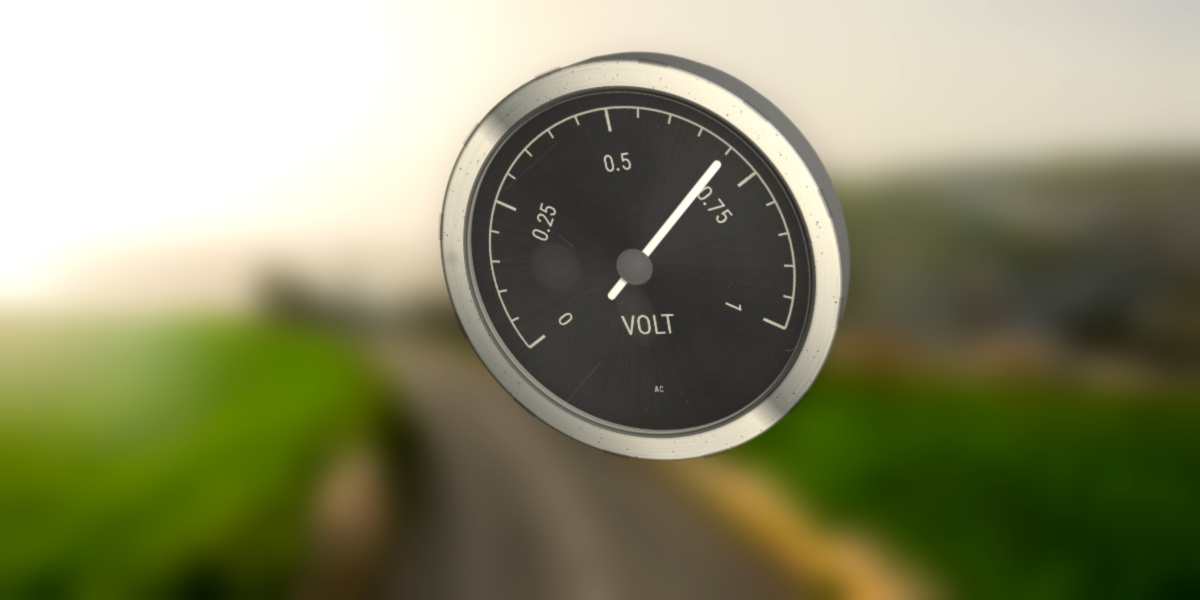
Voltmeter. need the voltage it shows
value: 0.7 V
